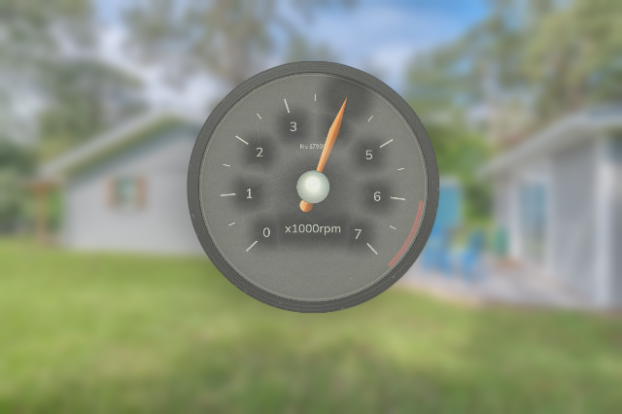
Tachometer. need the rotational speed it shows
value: 4000 rpm
